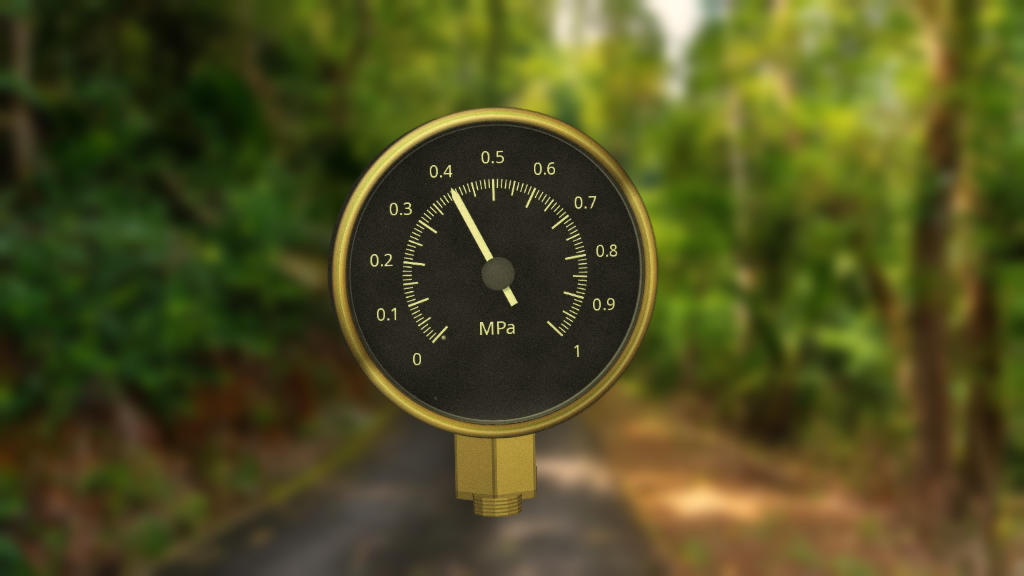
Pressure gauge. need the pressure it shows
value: 0.4 MPa
